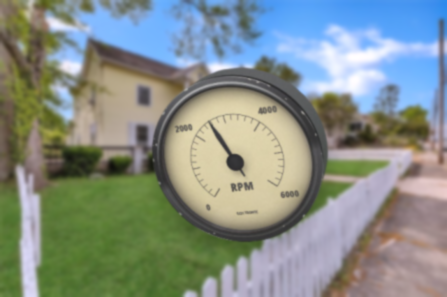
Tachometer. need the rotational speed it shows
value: 2600 rpm
